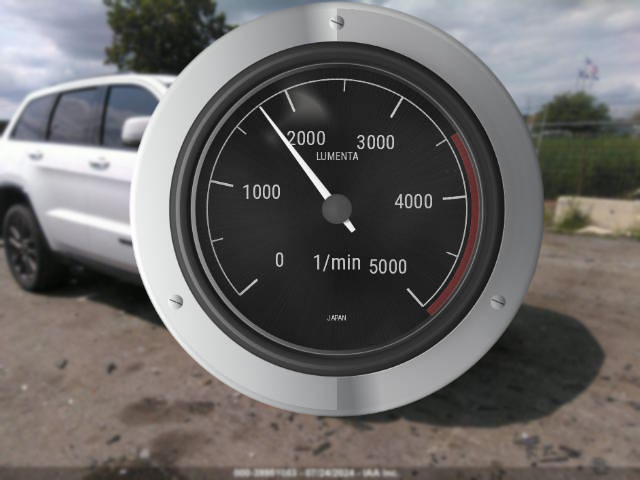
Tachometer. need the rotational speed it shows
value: 1750 rpm
